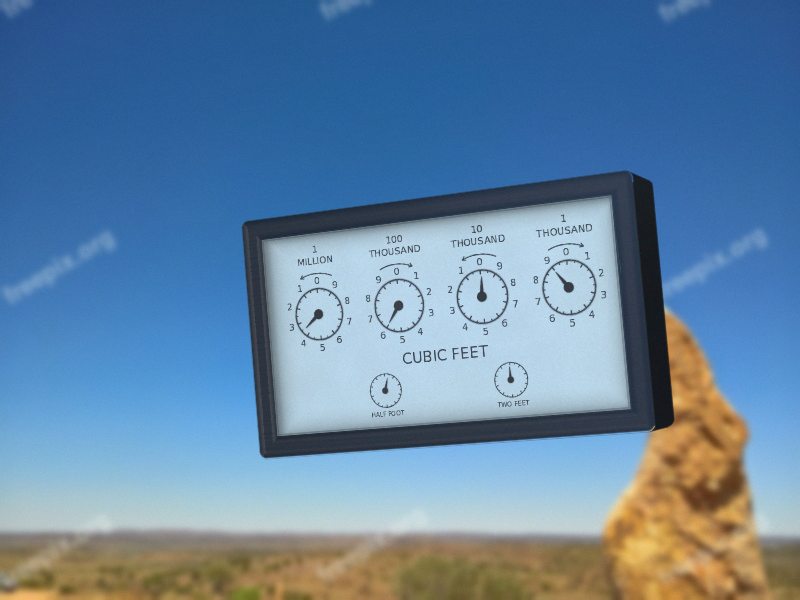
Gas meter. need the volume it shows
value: 359900 ft³
